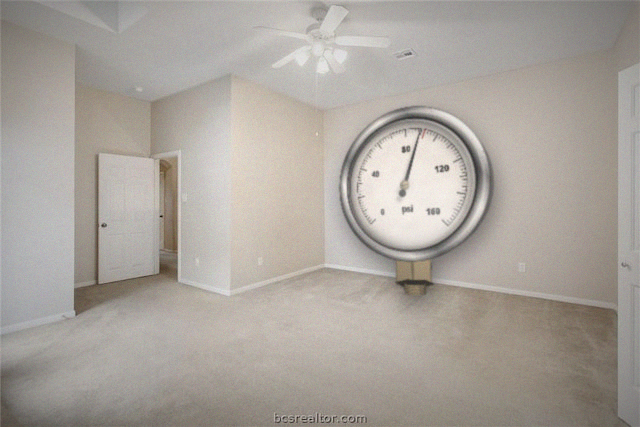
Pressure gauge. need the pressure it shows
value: 90 psi
